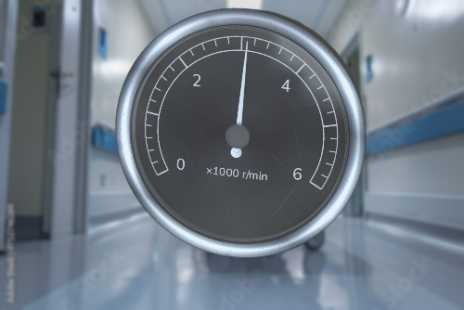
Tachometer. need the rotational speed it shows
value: 3100 rpm
